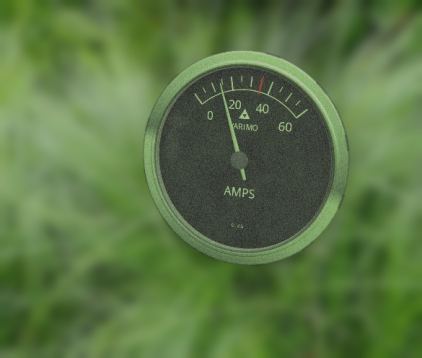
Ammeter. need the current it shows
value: 15 A
